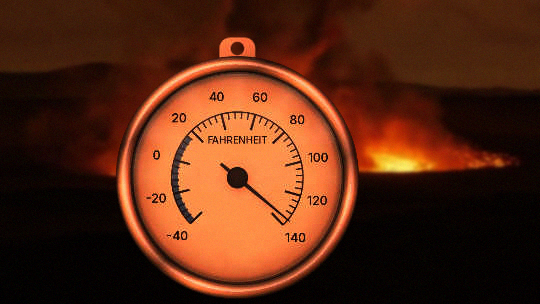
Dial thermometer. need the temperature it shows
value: 136 °F
